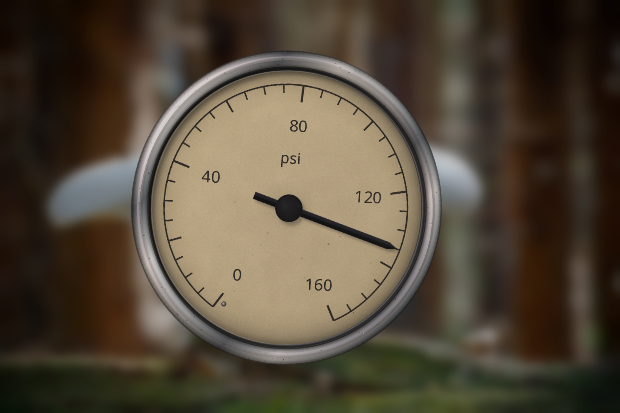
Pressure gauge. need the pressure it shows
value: 135 psi
